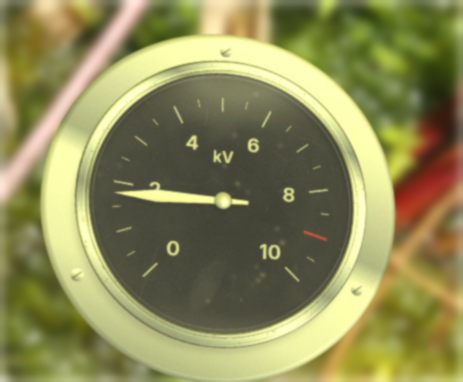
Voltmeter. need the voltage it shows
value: 1.75 kV
